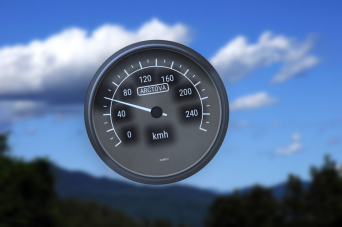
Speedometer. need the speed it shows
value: 60 km/h
